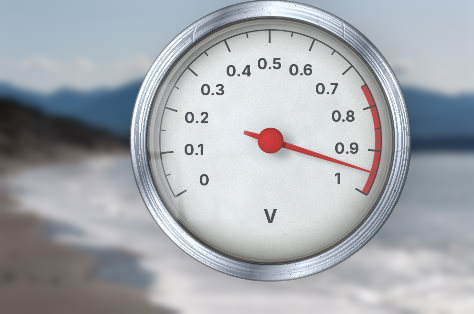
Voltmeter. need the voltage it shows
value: 0.95 V
